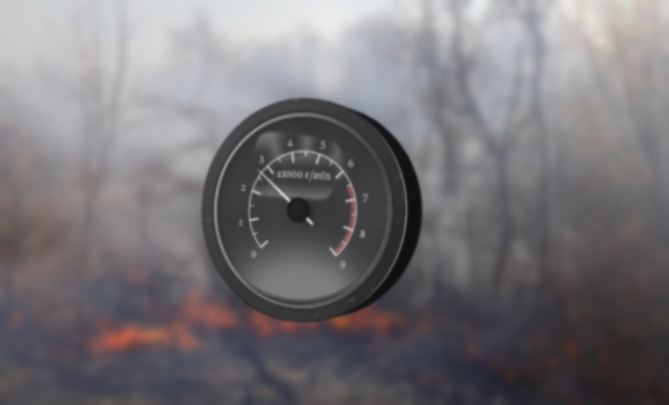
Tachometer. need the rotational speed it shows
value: 2750 rpm
